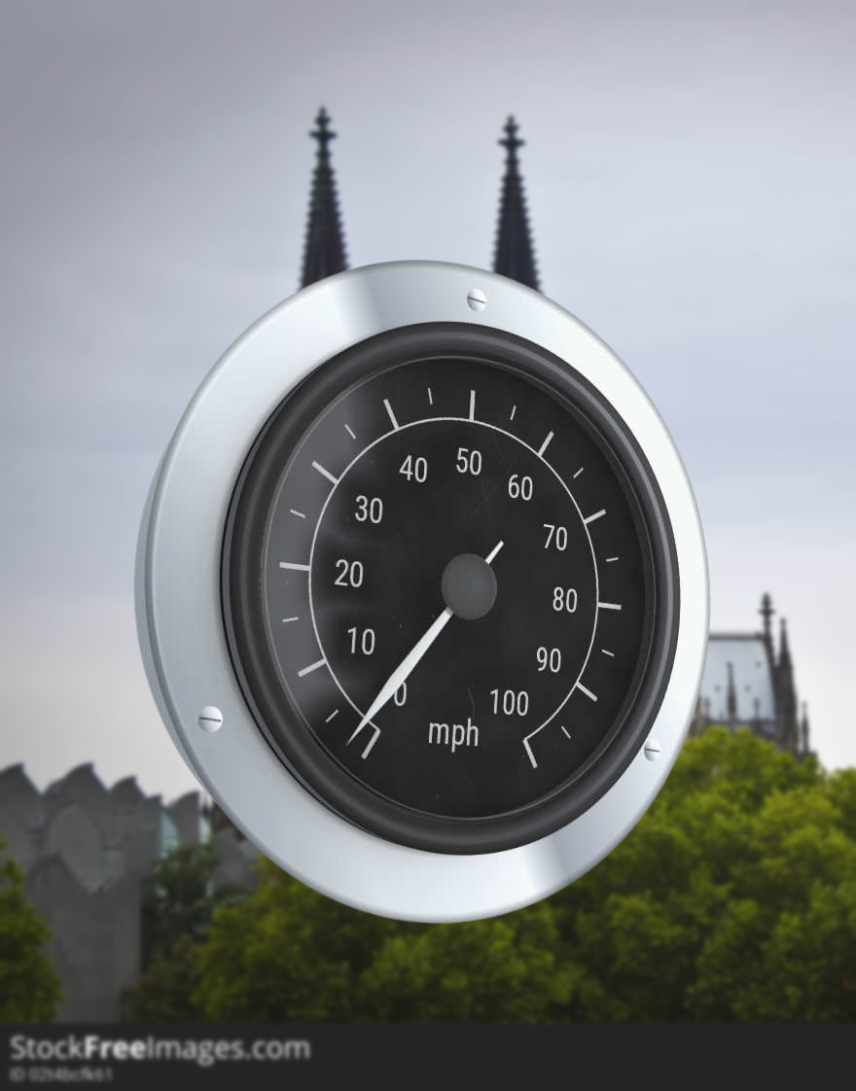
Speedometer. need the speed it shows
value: 2.5 mph
